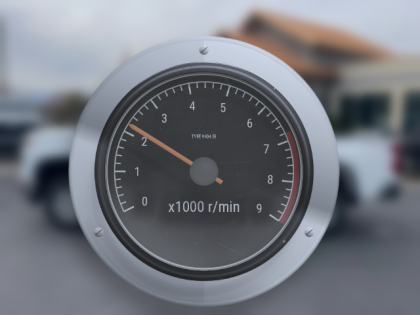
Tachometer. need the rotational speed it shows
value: 2200 rpm
